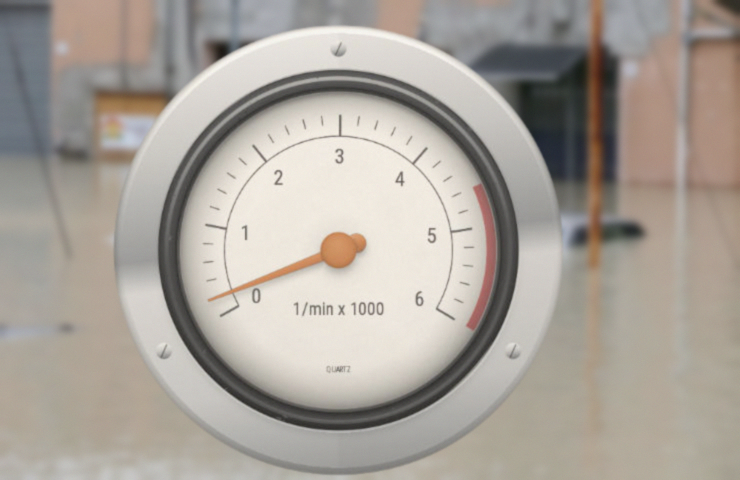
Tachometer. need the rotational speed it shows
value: 200 rpm
